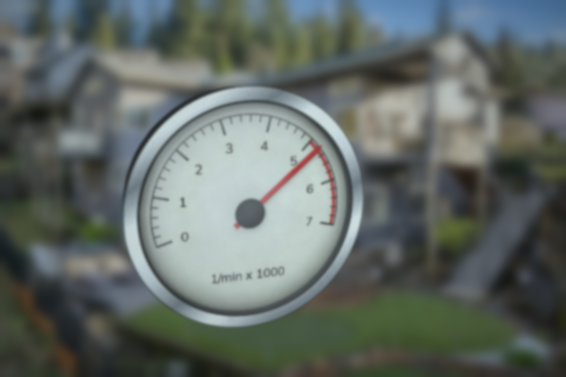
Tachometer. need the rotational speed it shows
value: 5200 rpm
